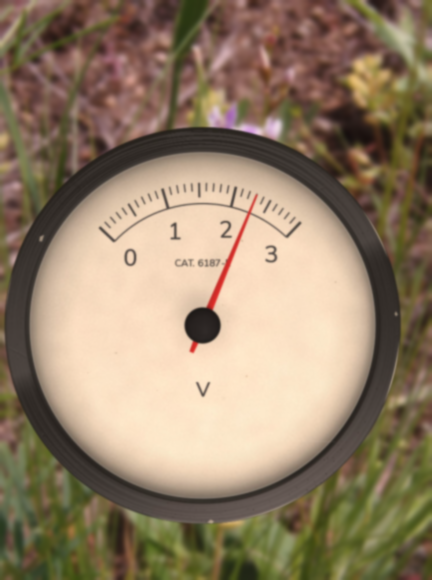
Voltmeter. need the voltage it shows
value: 2.3 V
